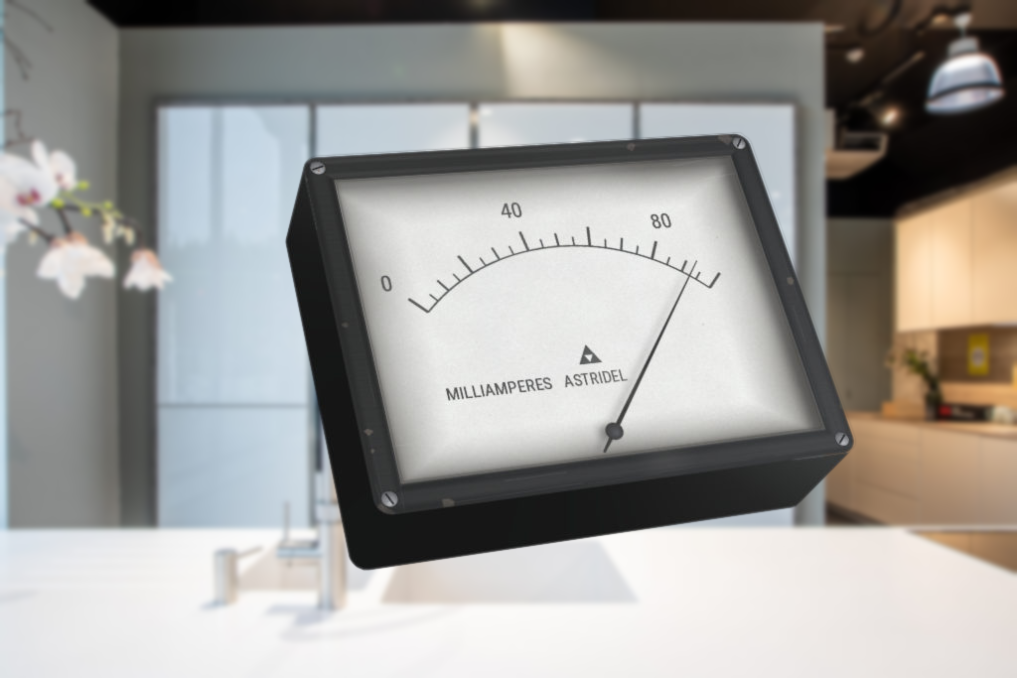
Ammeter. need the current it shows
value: 92.5 mA
